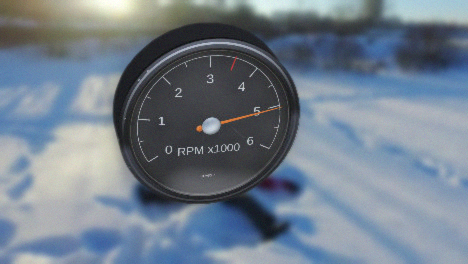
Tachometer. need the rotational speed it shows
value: 5000 rpm
